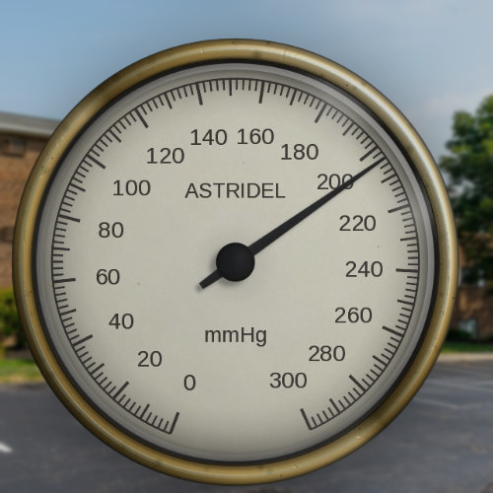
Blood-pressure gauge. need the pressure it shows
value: 204 mmHg
